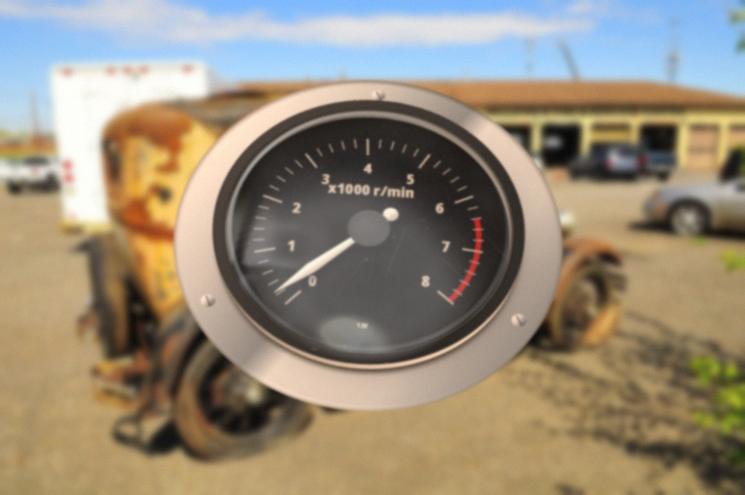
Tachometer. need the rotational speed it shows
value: 200 rpm
